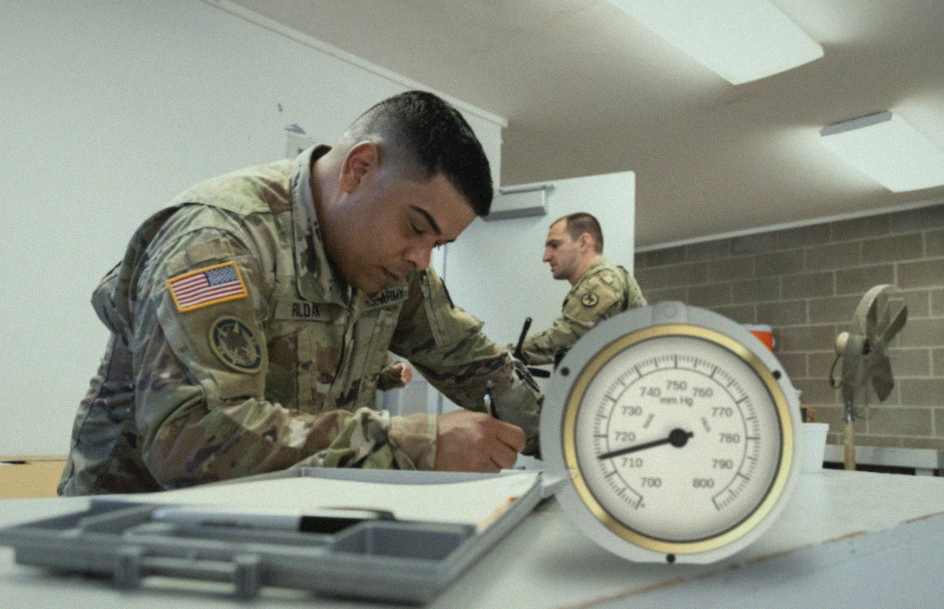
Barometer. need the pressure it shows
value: 715 mmHg
